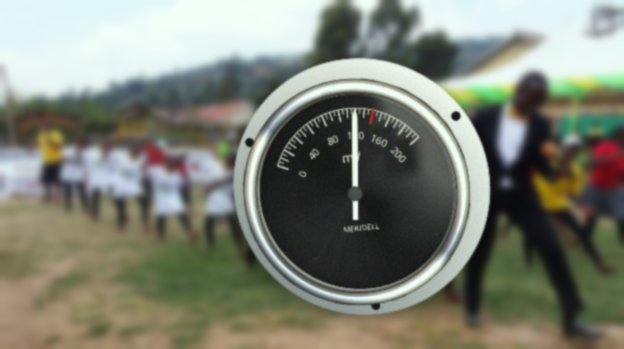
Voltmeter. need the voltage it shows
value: 120 mV
